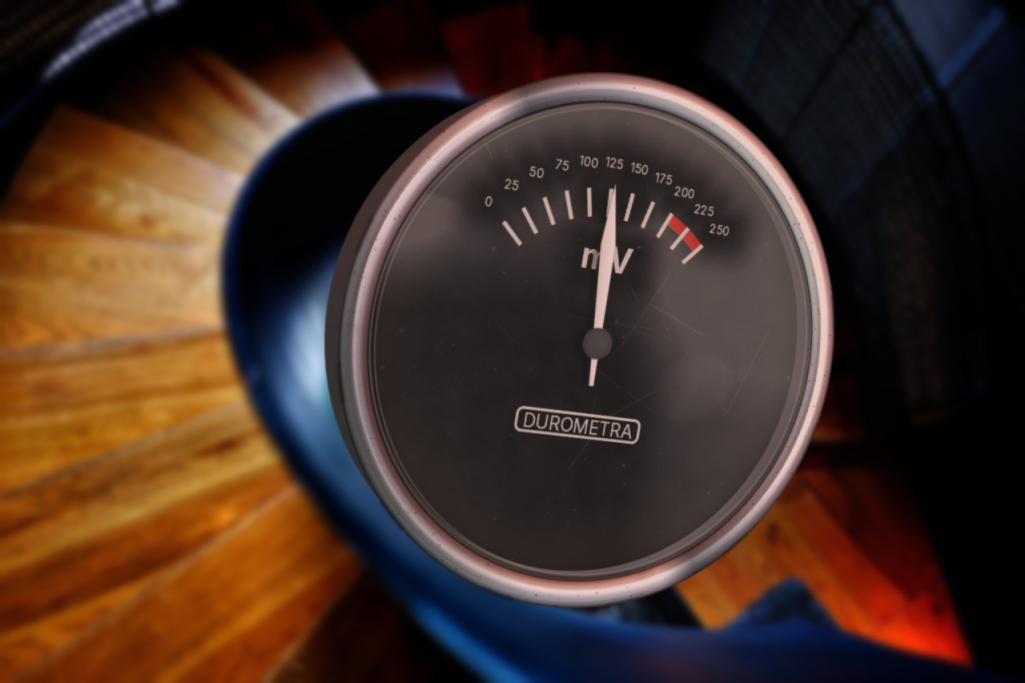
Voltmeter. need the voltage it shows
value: 125 mV
